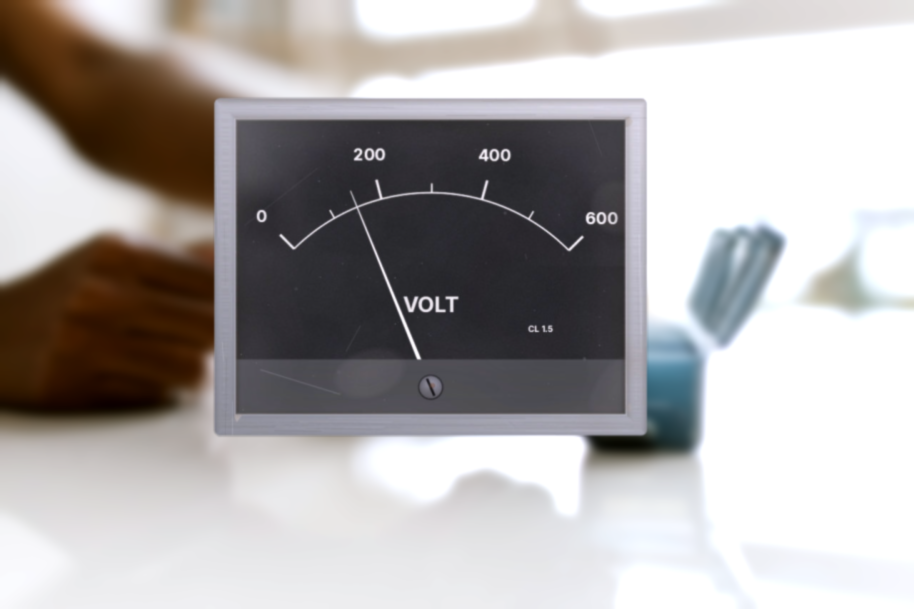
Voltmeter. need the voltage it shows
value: 150 V
